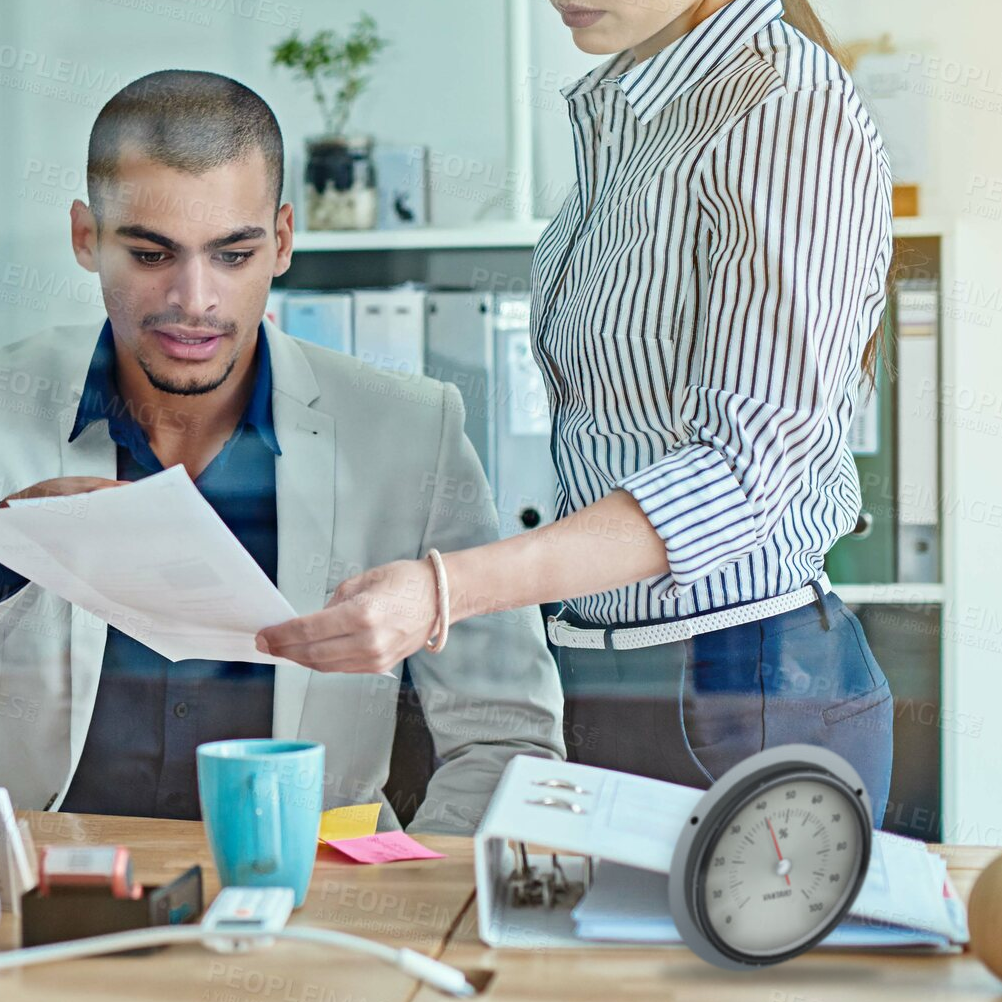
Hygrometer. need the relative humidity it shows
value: 40 %
